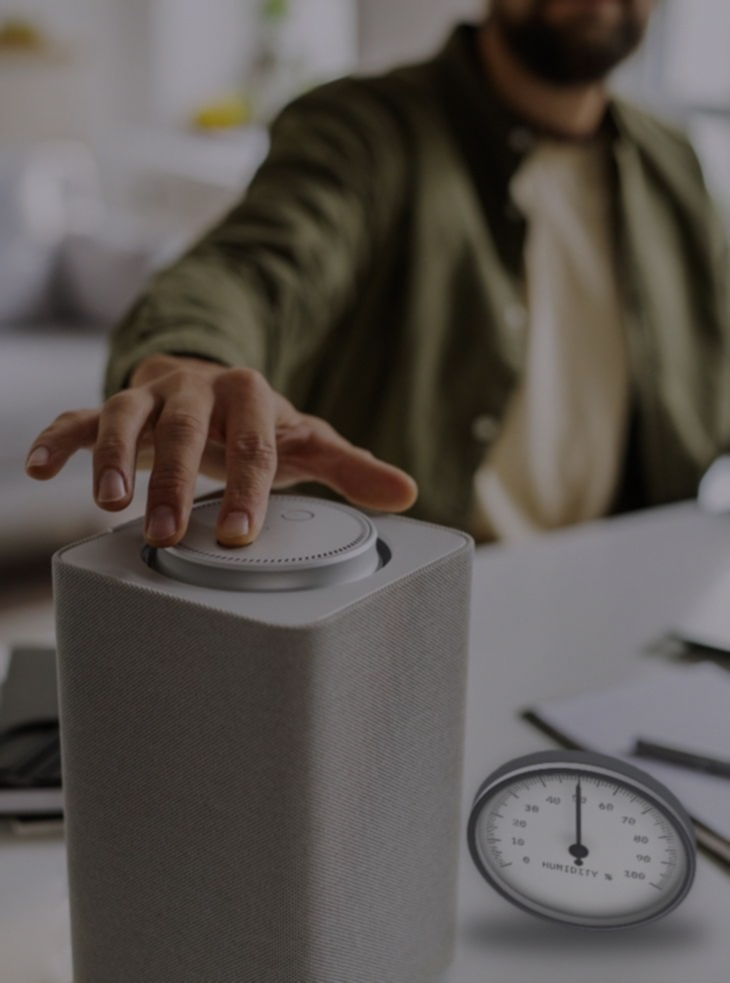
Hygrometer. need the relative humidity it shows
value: 50 %
